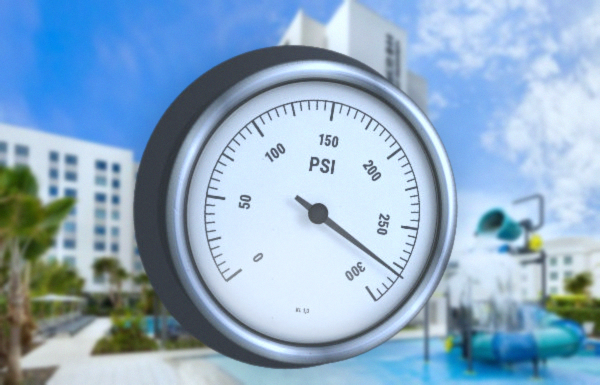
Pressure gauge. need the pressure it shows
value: 280 psi
